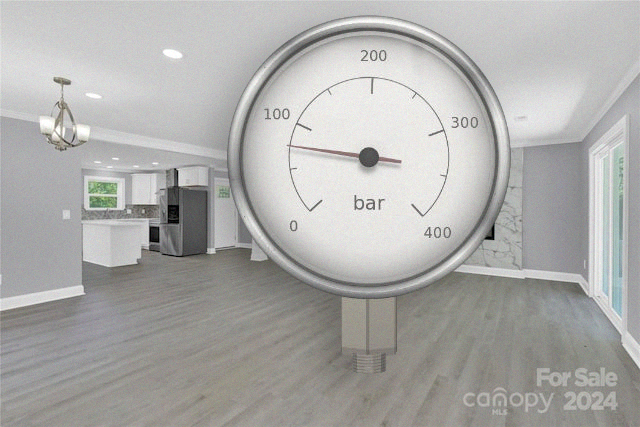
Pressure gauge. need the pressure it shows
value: 75 bar
